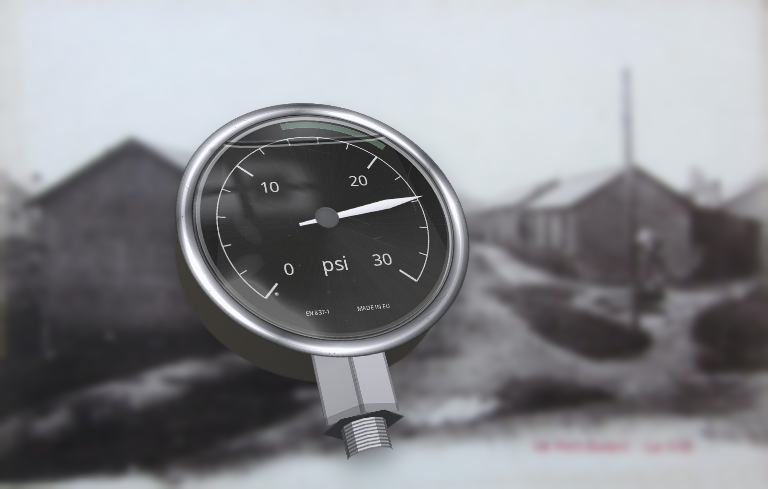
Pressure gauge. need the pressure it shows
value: 24 psi
